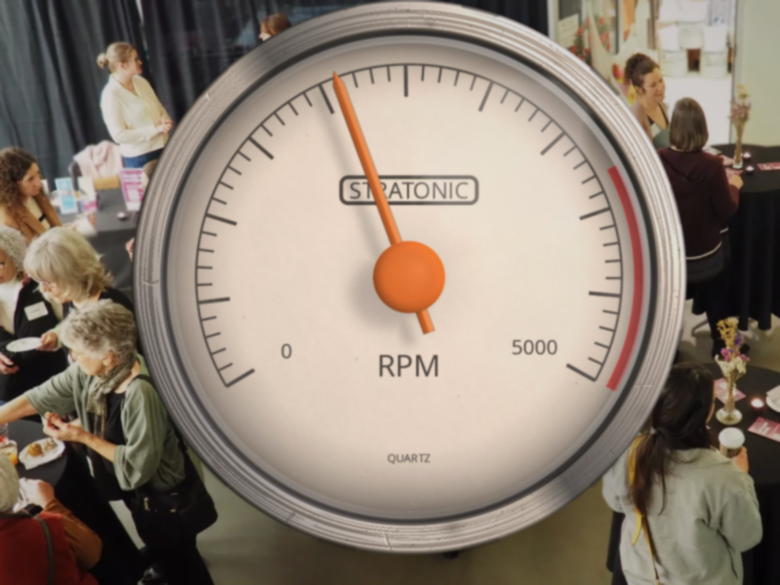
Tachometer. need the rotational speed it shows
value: 2100 rpm
